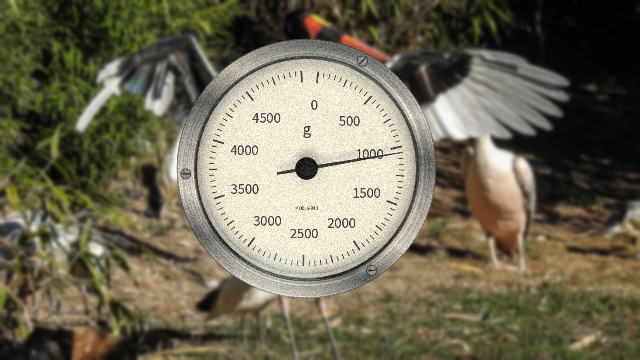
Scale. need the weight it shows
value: 1050 g
